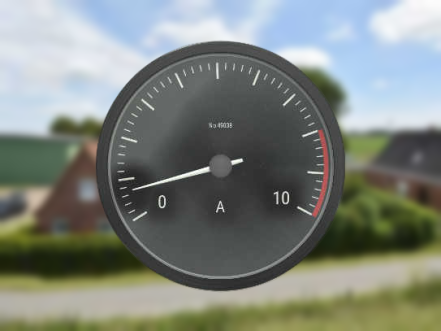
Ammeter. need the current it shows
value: 0.7 A
